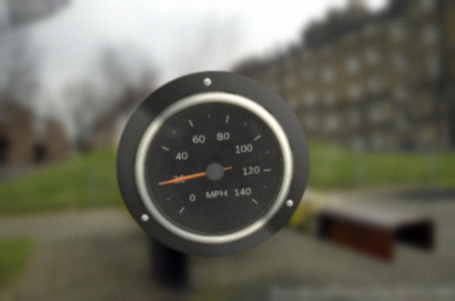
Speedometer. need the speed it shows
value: 20 mph
